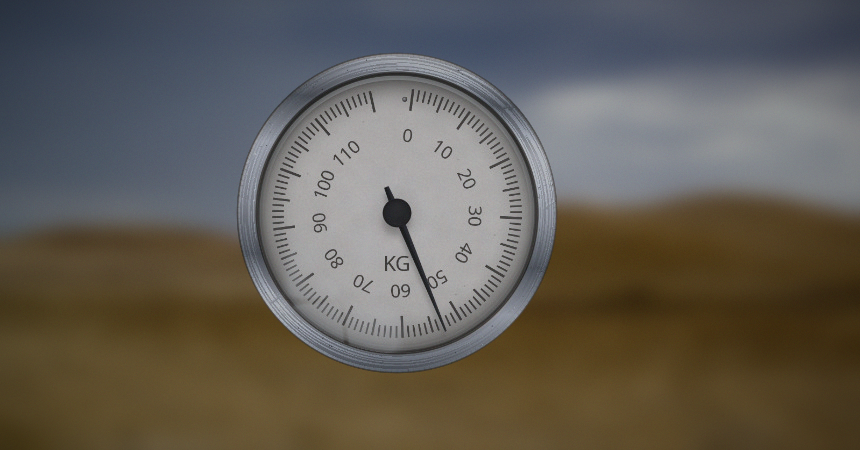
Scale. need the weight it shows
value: 53 kg
